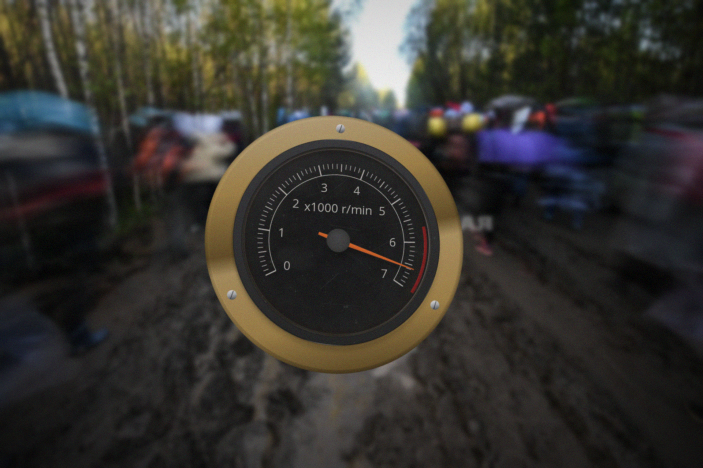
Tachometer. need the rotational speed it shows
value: 6600 rpm
